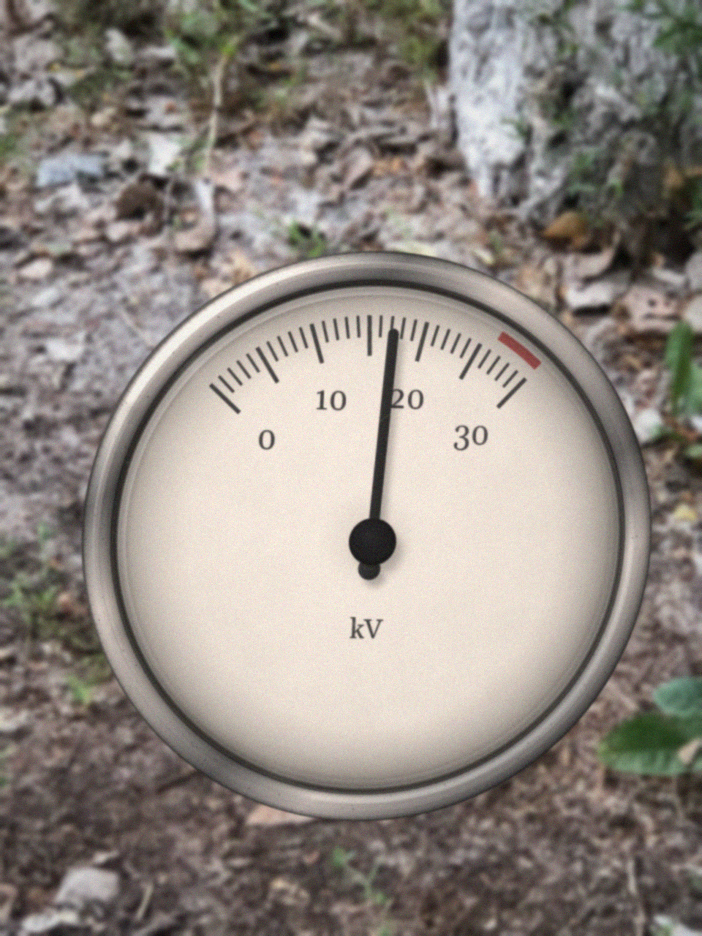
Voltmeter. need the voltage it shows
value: 17 kV
